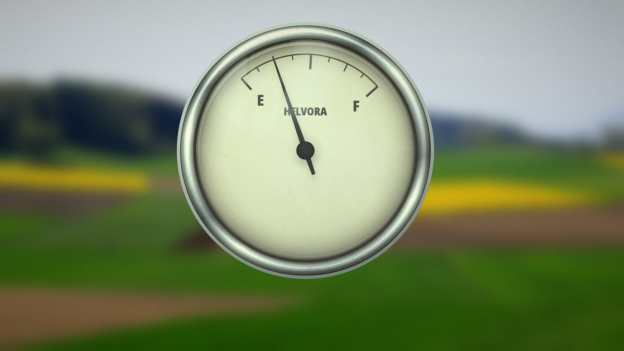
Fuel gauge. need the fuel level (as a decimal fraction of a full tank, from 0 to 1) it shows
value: 0.25
